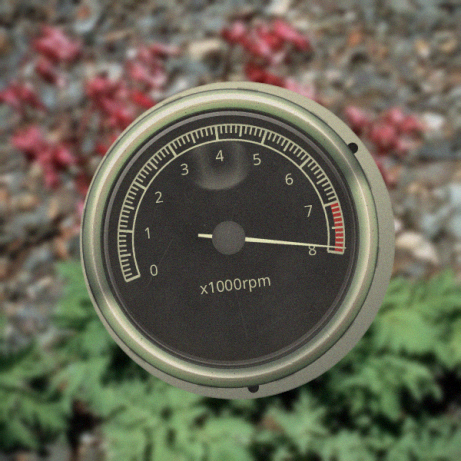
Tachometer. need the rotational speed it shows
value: 7900 rpm
